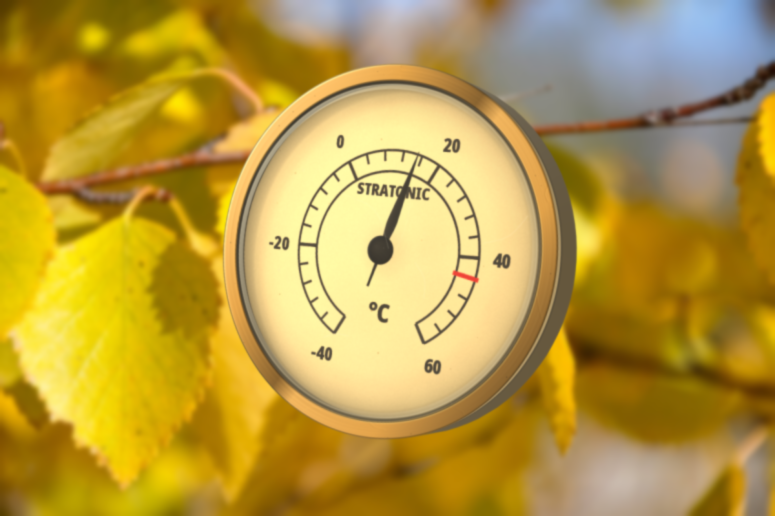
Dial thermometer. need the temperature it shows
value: 16 °C
